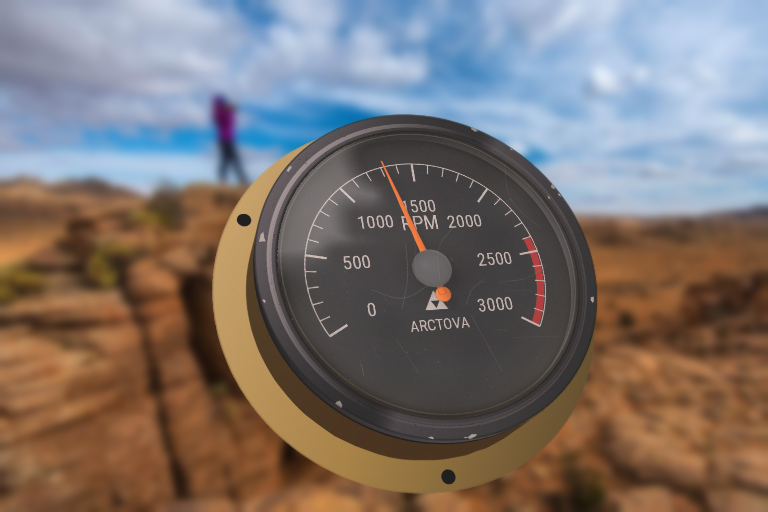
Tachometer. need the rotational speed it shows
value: 1300 rpm
